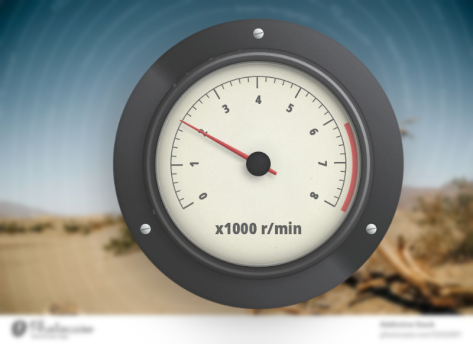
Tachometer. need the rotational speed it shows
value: 2000 rpm
